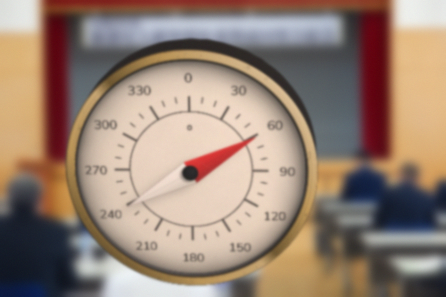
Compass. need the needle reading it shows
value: 60 °
